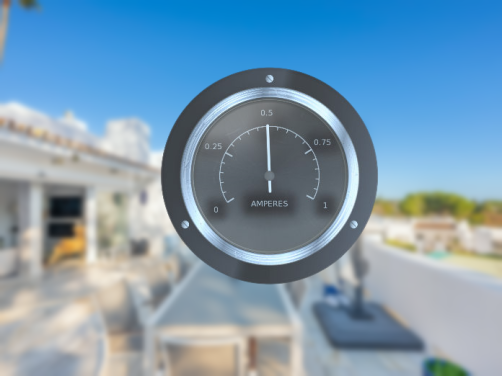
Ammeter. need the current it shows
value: 0.5 A
